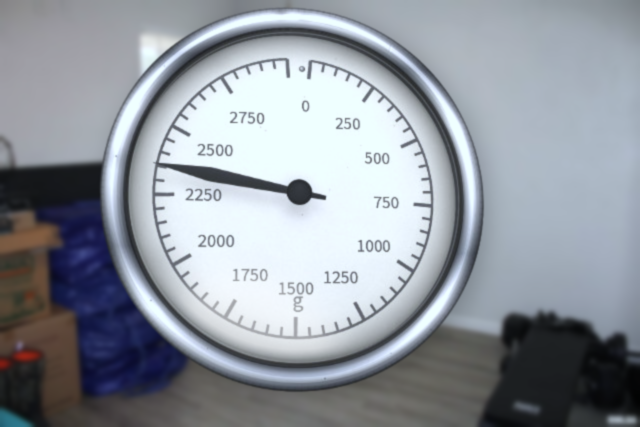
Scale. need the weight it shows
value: 2350 g
